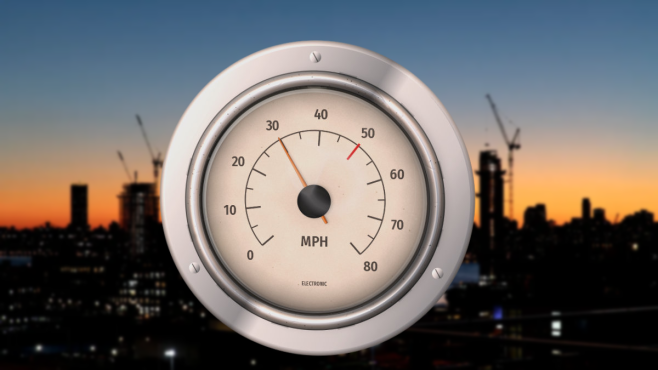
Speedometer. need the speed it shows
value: 30 mph
